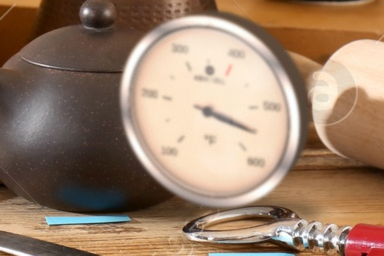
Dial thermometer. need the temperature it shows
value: 550 °F
